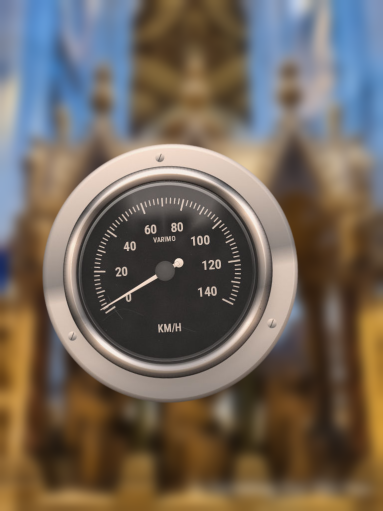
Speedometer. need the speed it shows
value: 2 km/h
